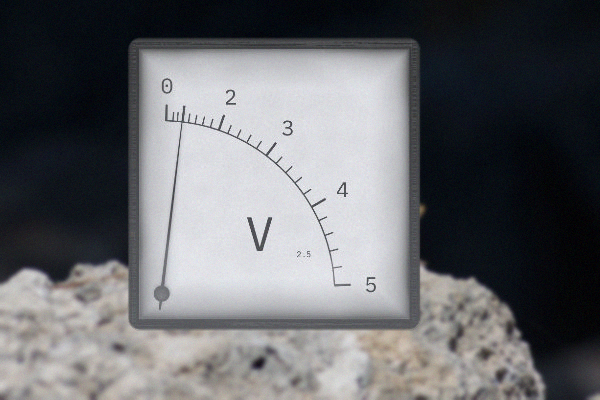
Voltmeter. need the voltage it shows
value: 1 V
